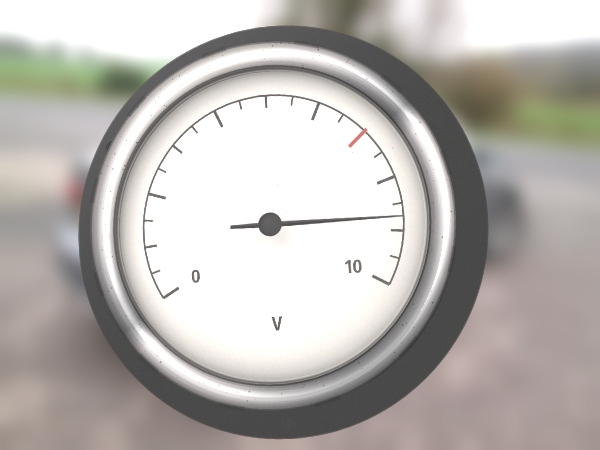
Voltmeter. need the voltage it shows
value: 8.75 V
